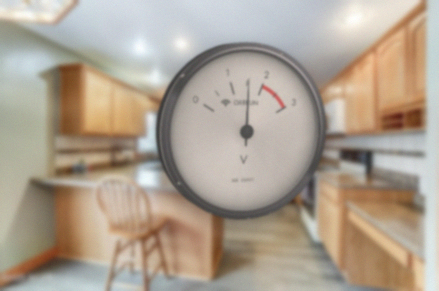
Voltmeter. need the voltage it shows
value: 1.5 V
